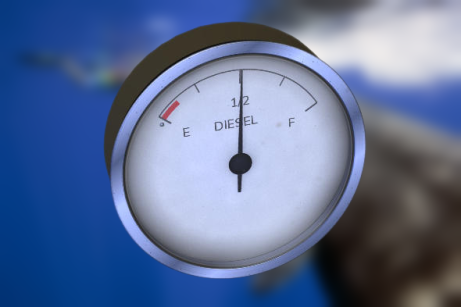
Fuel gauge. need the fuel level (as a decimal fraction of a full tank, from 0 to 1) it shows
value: 0.5
